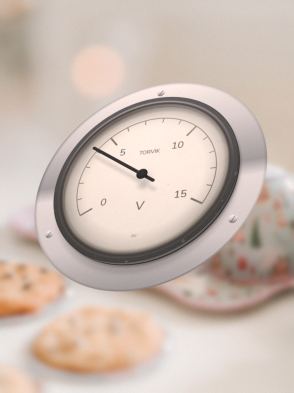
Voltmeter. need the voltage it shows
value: 4 V
